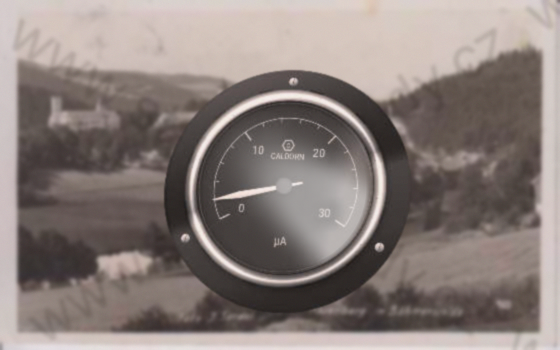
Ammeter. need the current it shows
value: 2 µA
